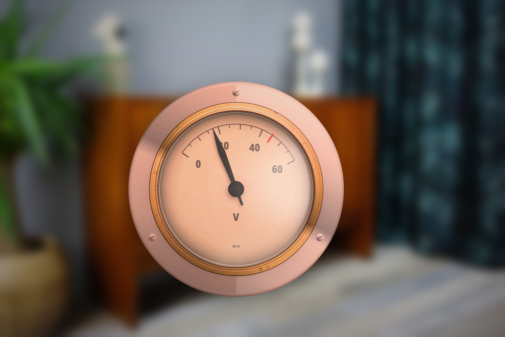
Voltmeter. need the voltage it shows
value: 17.5 V
